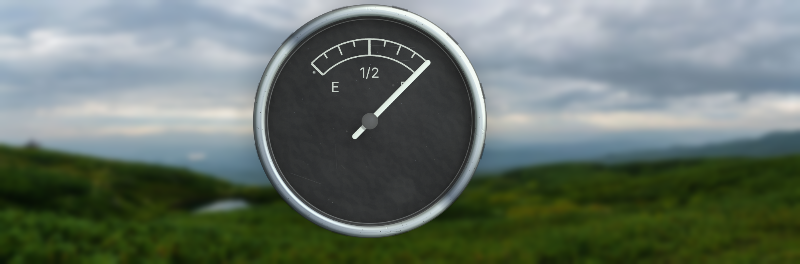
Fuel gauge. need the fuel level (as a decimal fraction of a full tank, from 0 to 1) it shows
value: 1
